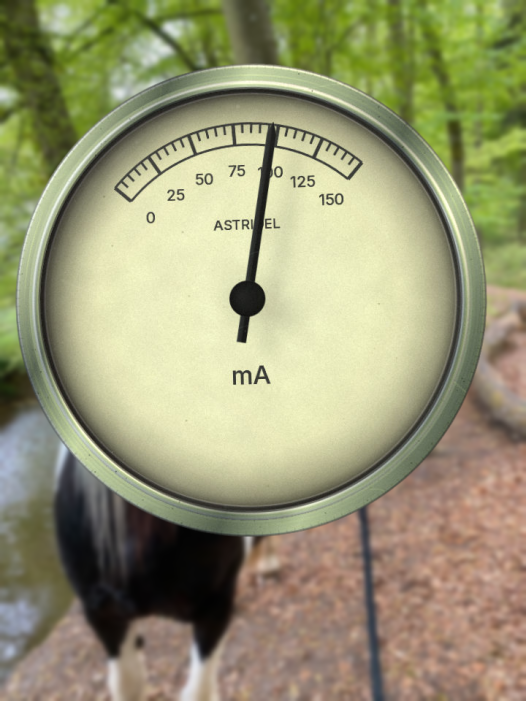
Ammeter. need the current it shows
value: 97.5 mA
